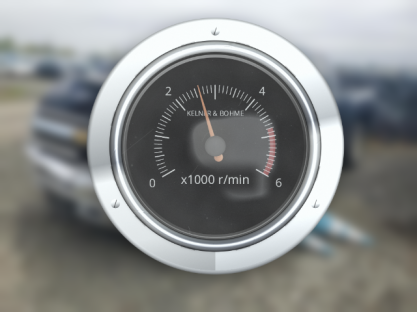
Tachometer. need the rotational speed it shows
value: 2600 rpm
